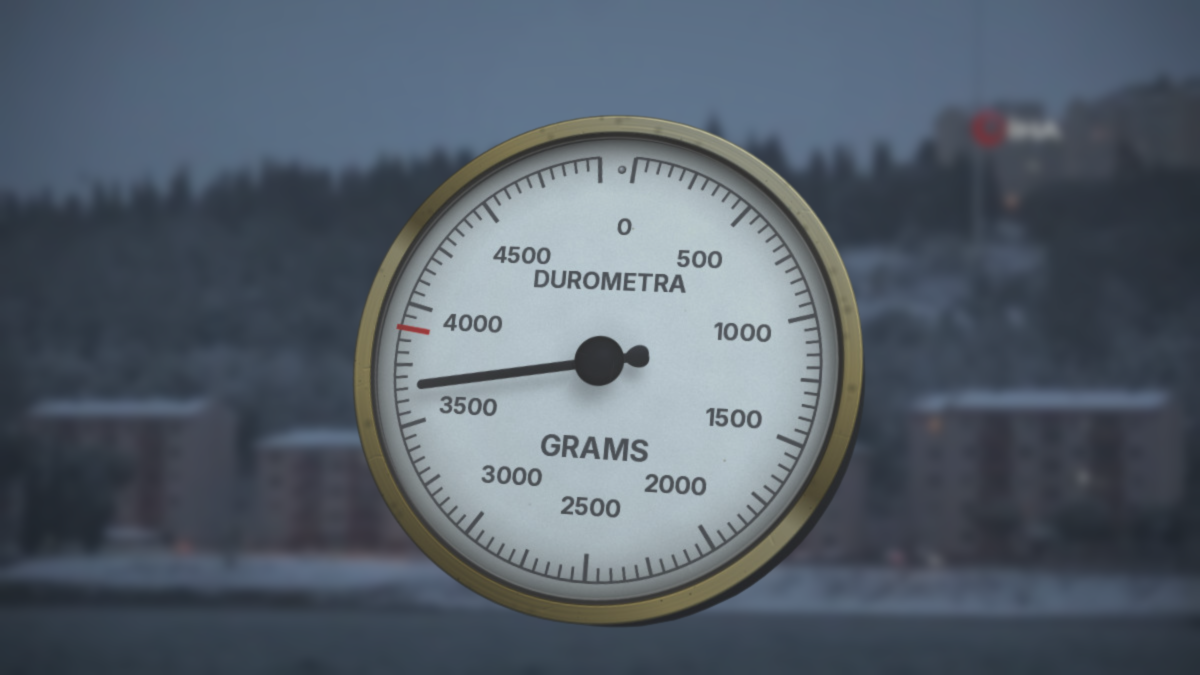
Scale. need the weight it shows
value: 3650 g
